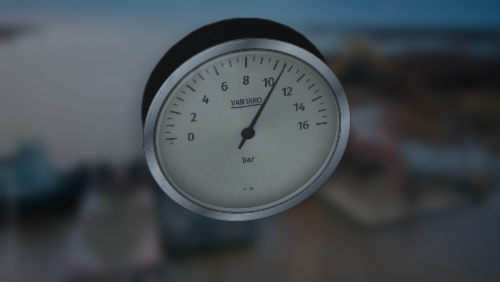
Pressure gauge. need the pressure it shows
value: 10.5 bar
